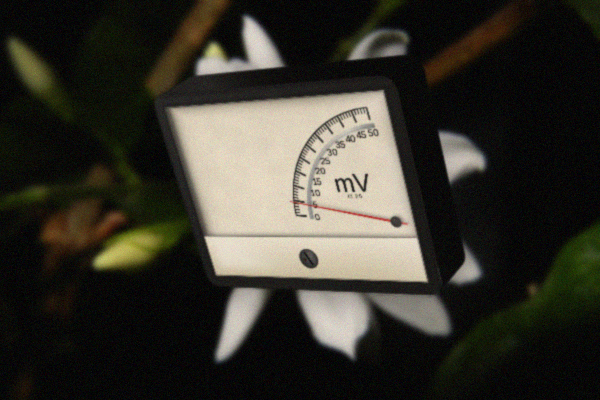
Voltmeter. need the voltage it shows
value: 5 mV
